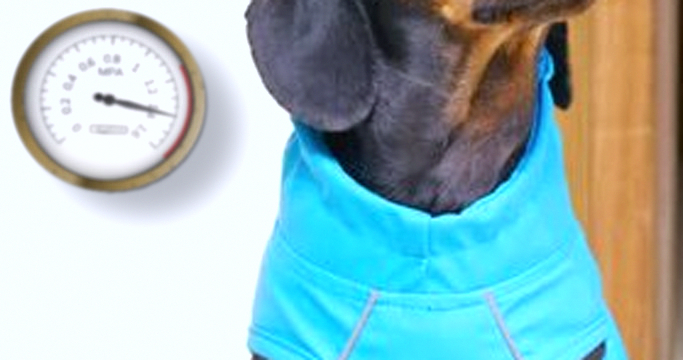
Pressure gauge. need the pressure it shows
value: 1.4 MPa
